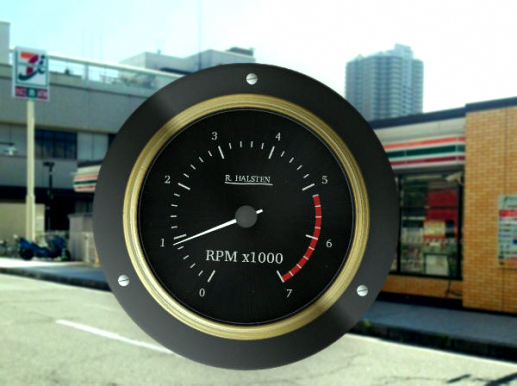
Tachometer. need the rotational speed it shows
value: 900 rpm
